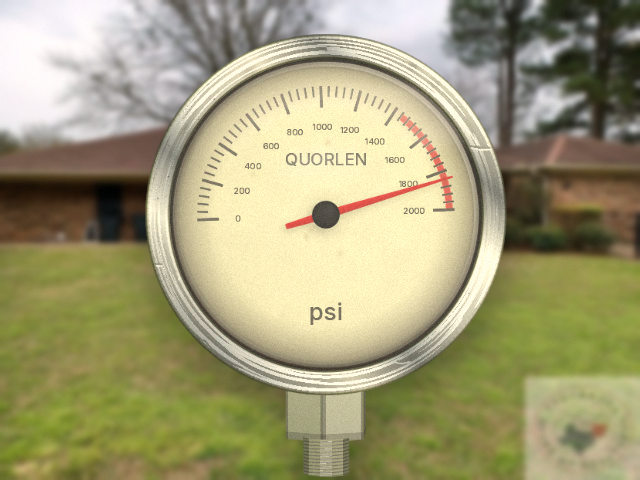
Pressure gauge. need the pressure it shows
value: 1840 psi
